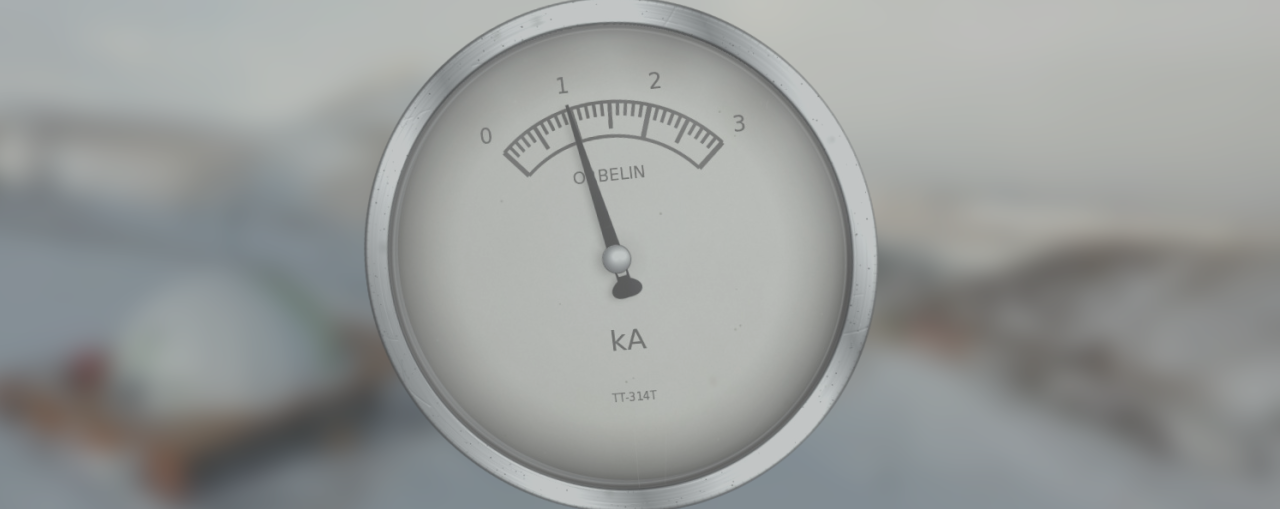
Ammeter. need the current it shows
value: 1 kA
